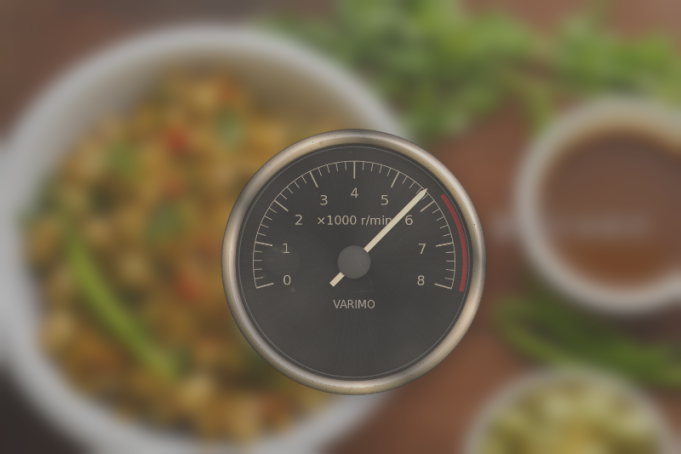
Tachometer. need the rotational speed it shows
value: 5700 rpm
